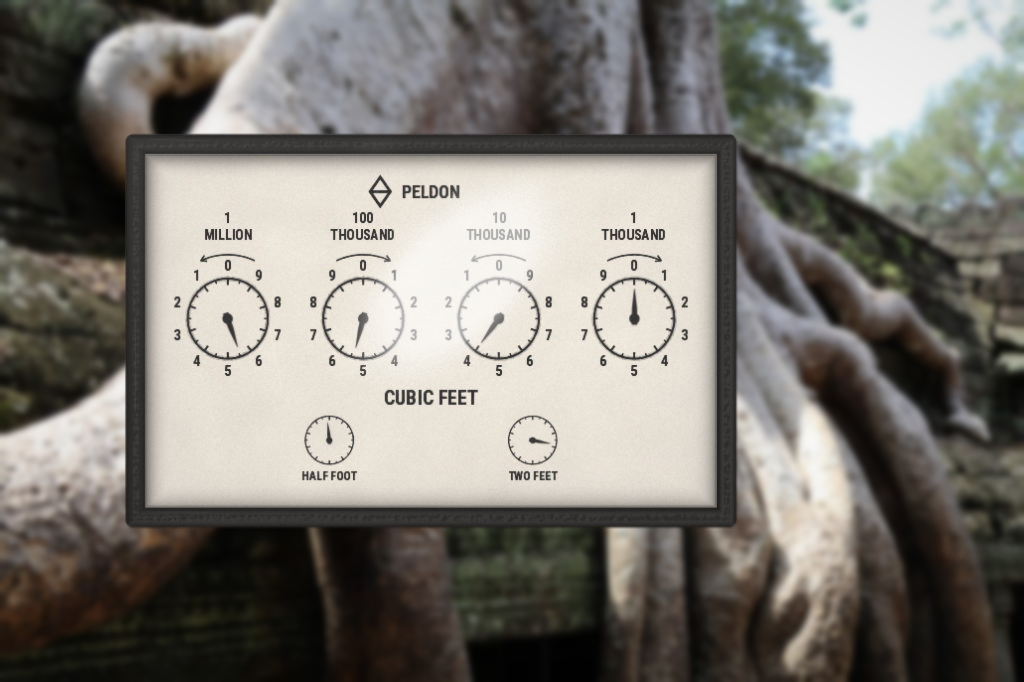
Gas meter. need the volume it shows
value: 554000 ft³
